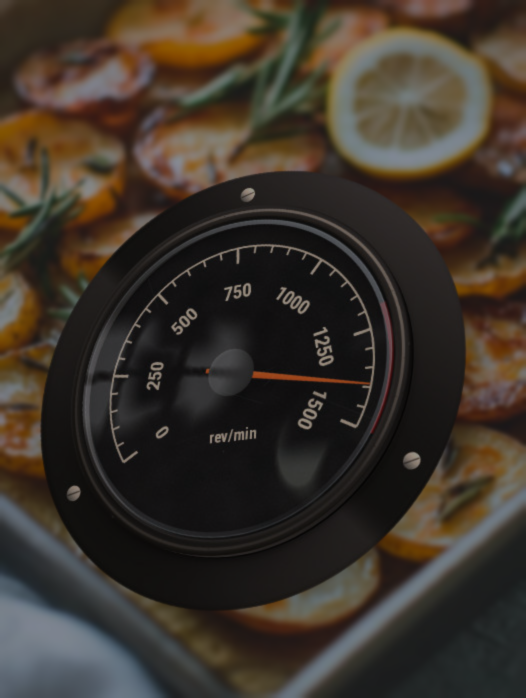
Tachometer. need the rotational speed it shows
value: 1400 rpm
